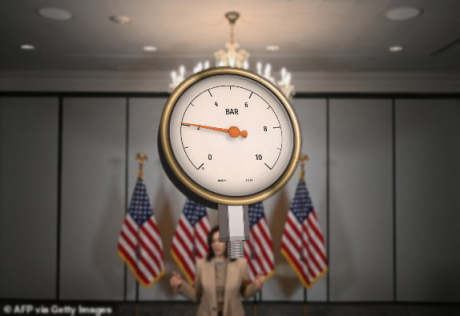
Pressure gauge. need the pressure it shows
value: 2 bar
